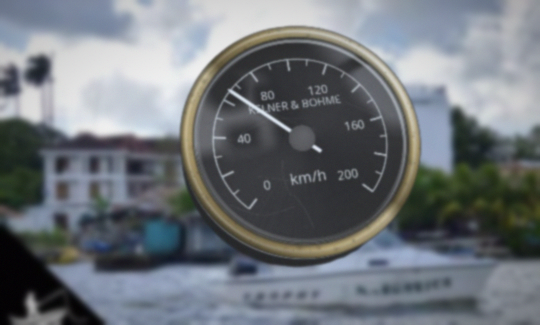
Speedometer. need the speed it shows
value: 65 km/h
